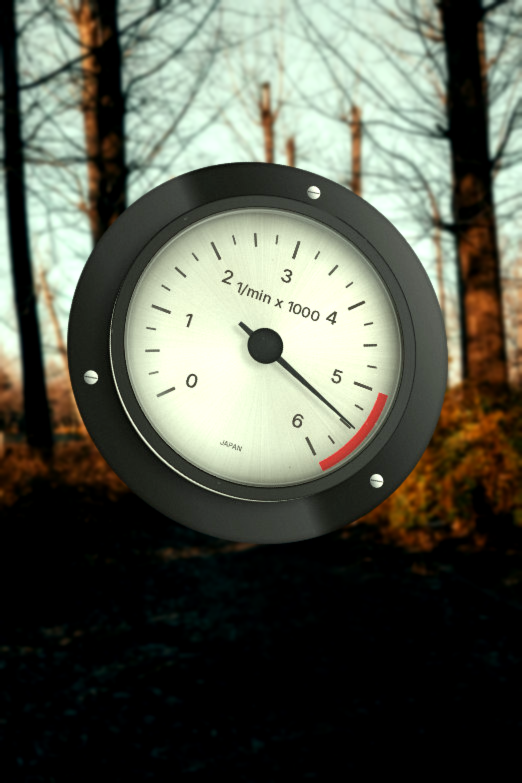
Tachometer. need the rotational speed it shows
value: 5500 rpm
